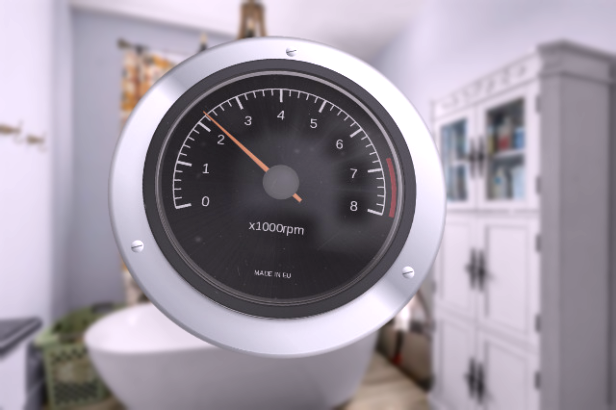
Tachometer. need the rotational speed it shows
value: 2200 rpm
